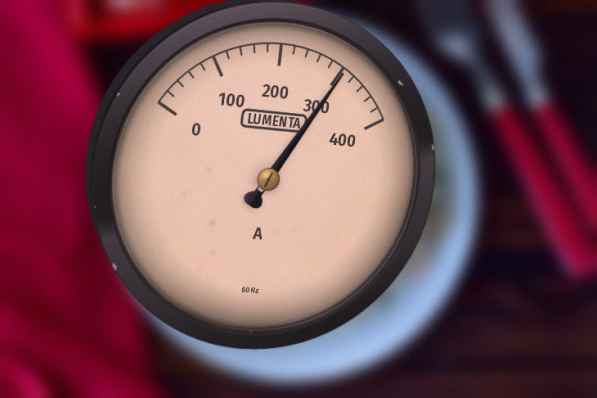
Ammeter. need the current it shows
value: 300 A
